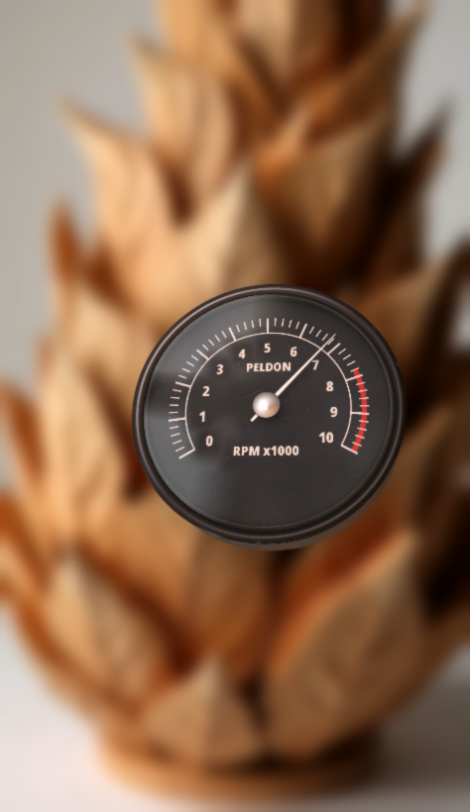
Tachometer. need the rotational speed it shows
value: 6800 rpm
